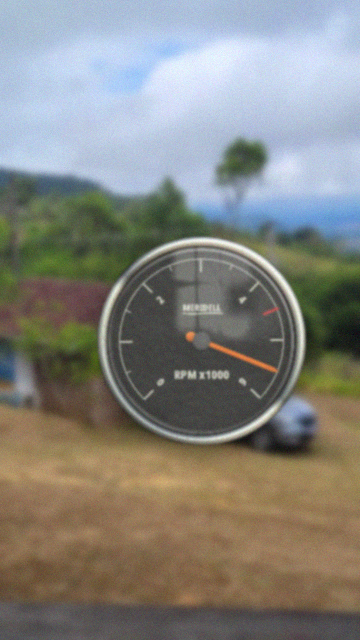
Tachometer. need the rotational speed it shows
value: 5500 rpm
